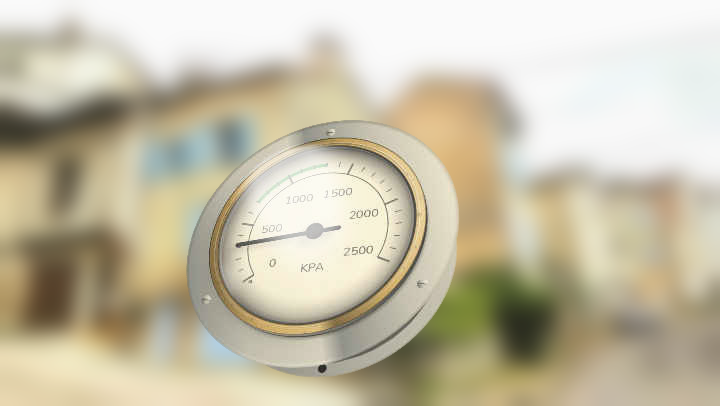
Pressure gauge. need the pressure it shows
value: 300 kPa
